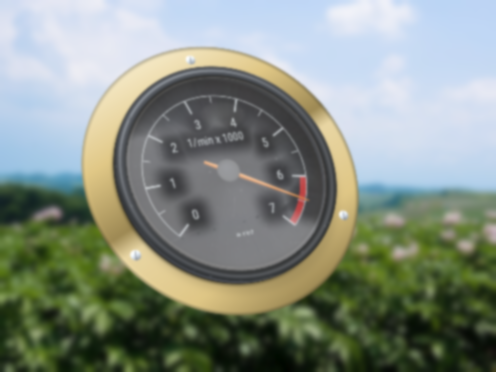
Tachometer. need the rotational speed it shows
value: 6500 rpm
